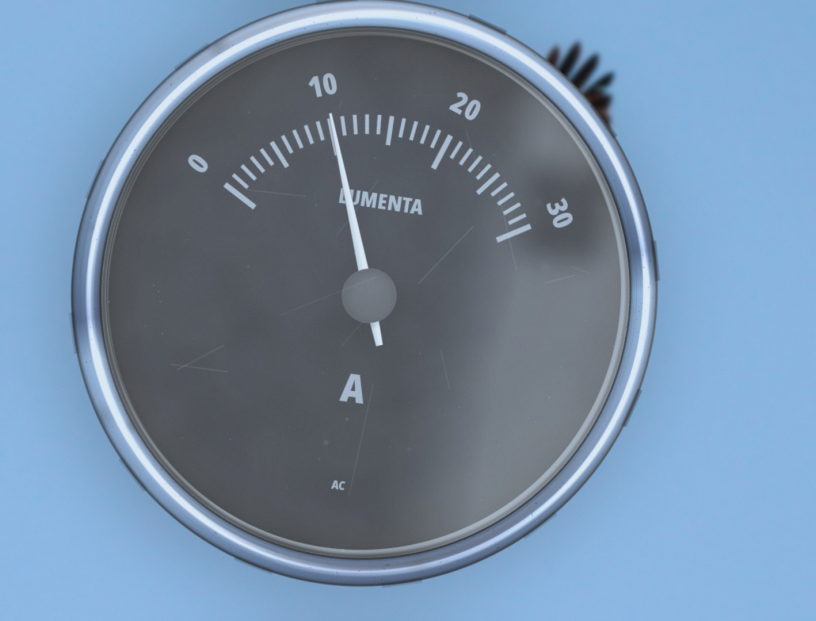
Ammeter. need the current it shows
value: 10 A
